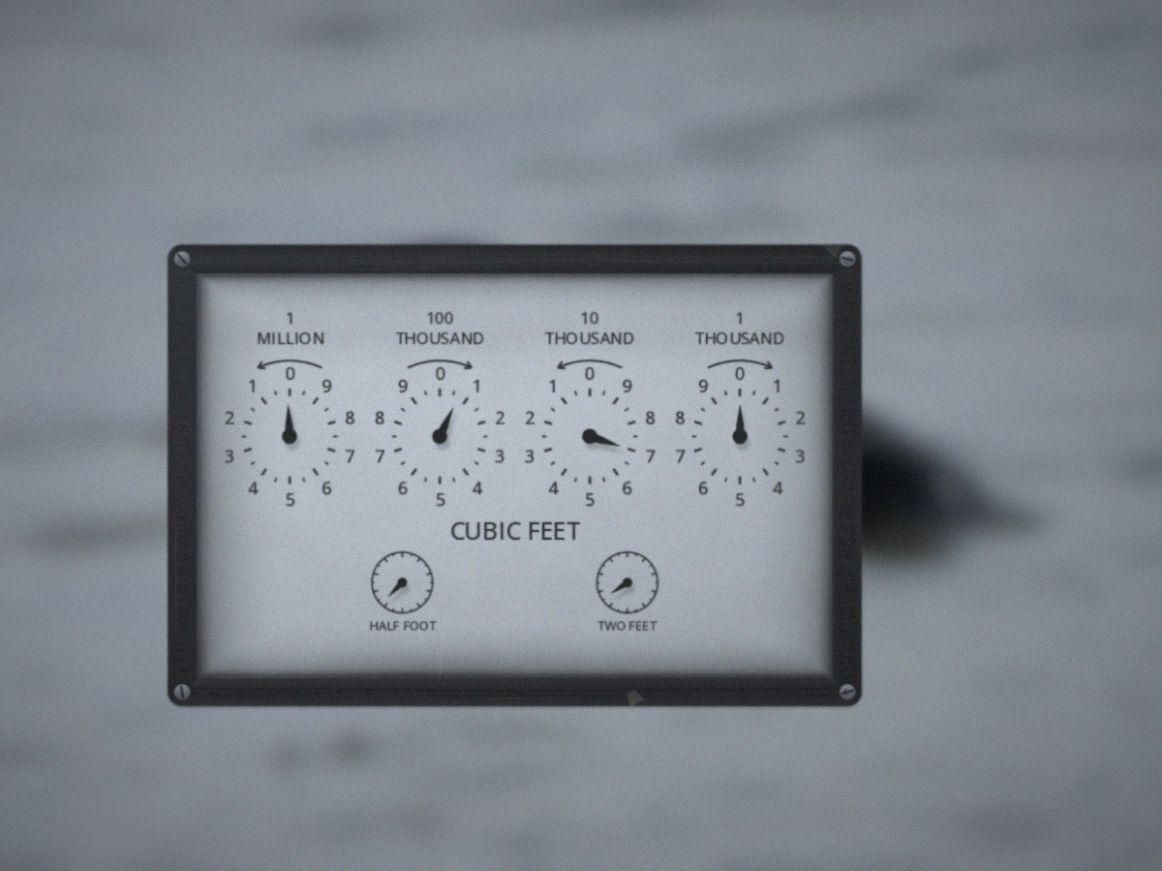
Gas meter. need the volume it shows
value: 7000 ft³
